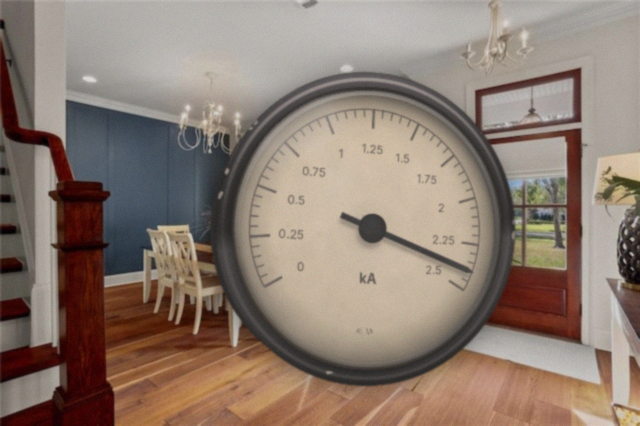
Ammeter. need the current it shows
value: 2.4 kA
